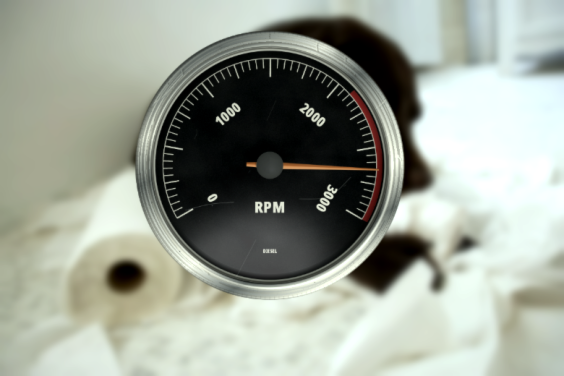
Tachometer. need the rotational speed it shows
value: 2650 rpm
